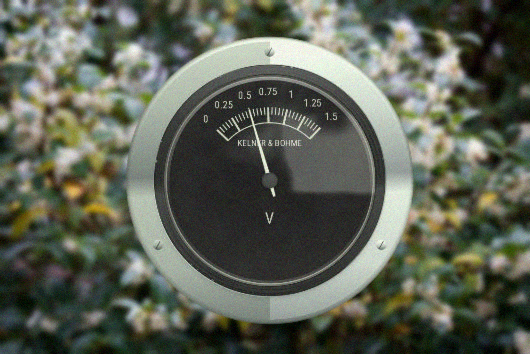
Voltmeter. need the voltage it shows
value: 0.5 V
